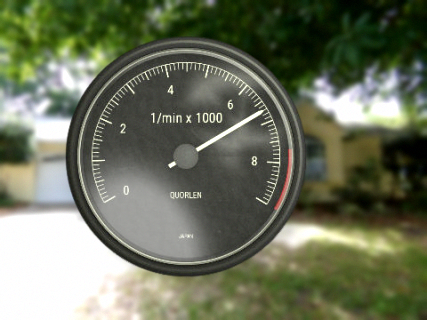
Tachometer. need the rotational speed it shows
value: 6700 rpm
